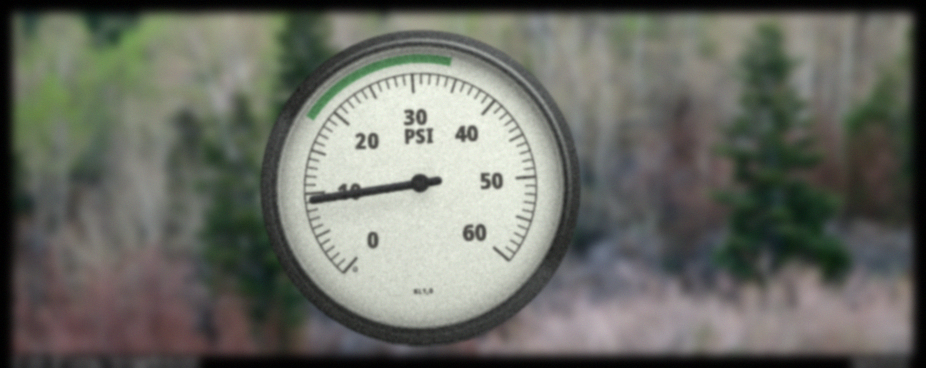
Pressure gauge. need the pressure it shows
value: 9 psi
